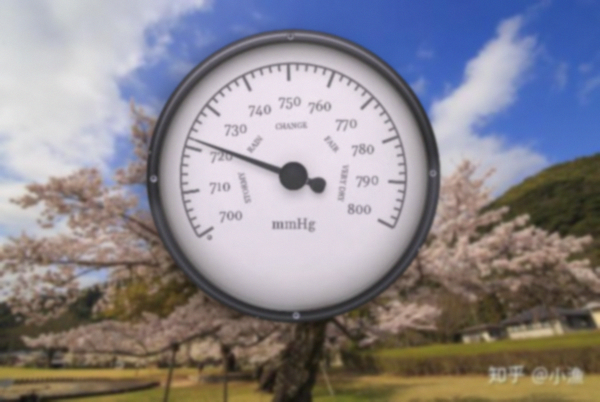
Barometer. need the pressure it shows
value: 722 mmHg
